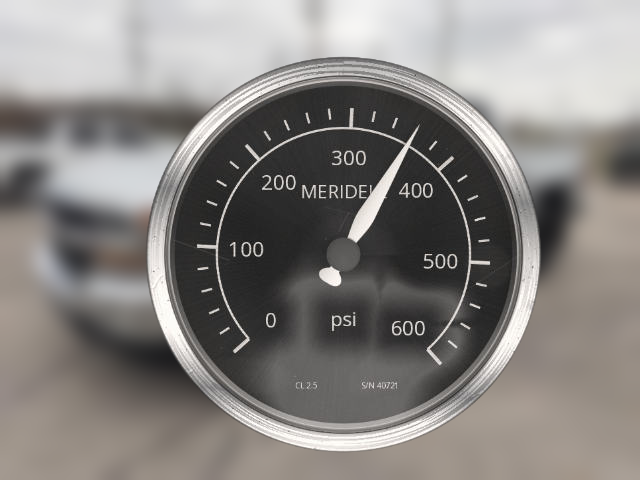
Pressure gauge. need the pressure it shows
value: 360 psi
